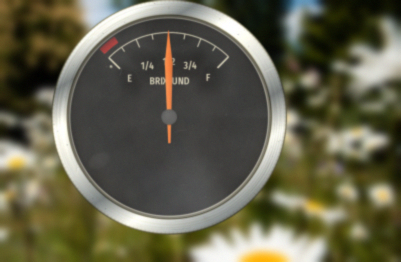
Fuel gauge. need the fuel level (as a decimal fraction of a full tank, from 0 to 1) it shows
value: 0.5
